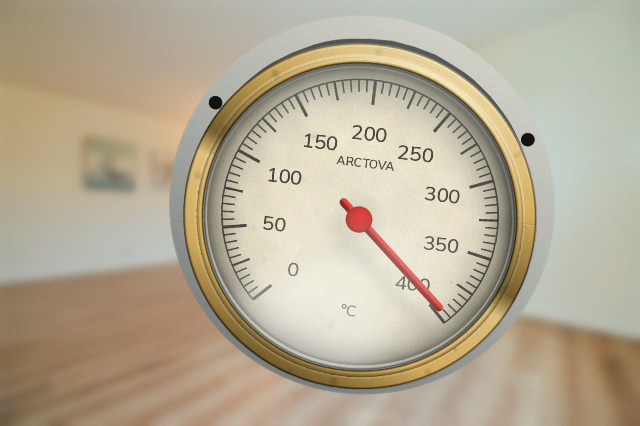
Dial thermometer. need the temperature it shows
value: 395 °C
